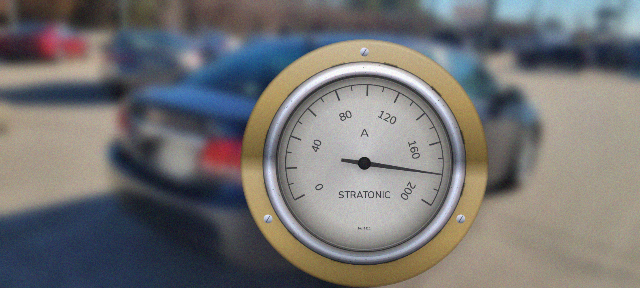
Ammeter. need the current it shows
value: 180 A
